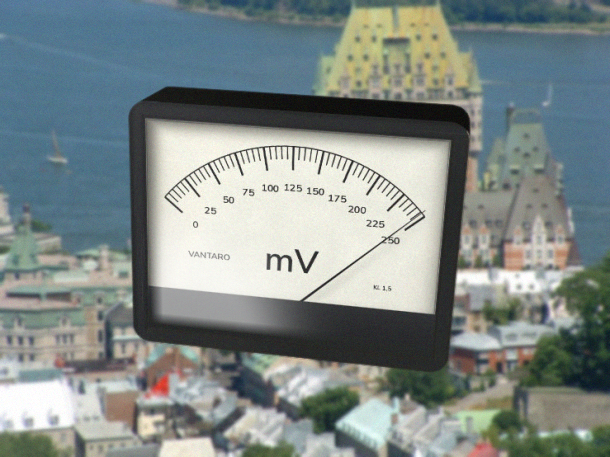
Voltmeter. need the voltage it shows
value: 245 mV
